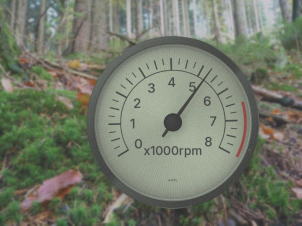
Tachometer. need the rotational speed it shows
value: 5250 rpm
